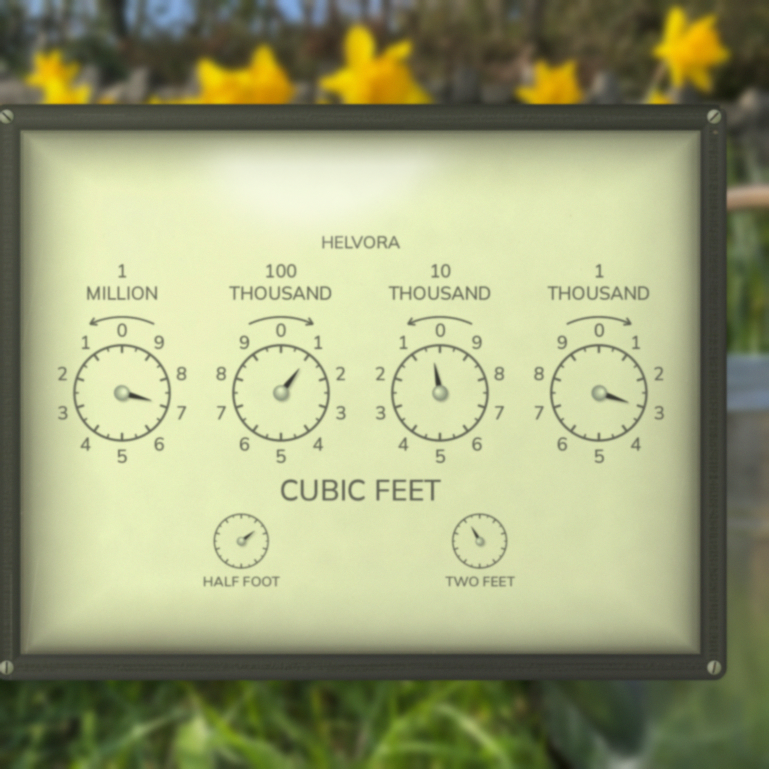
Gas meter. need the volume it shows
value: 710300 ft³
